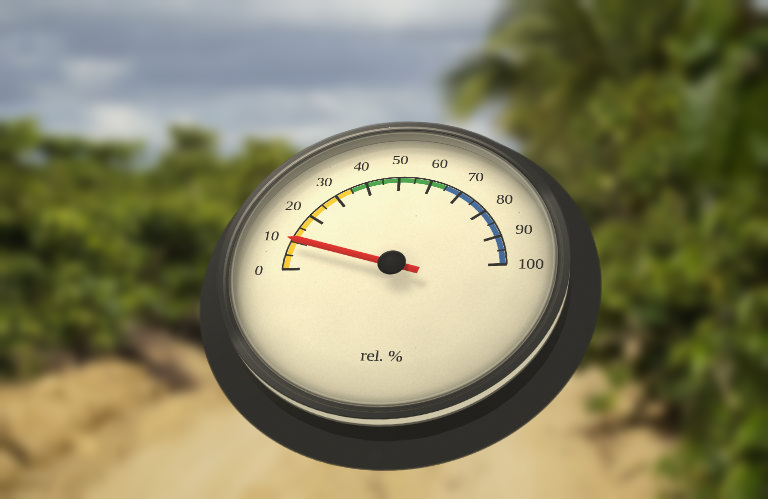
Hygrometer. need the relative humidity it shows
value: 10 %
